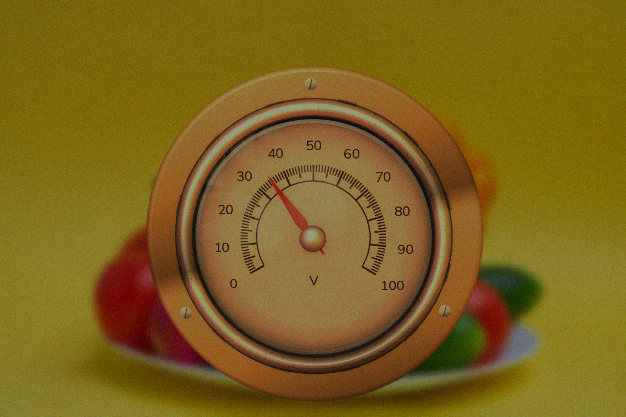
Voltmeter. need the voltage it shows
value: 35 V
